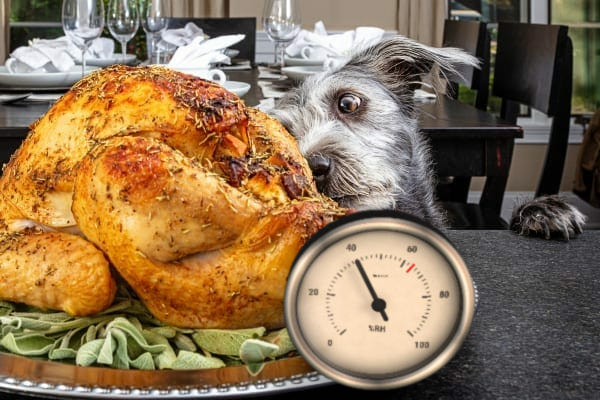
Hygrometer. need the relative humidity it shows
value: 40 %
